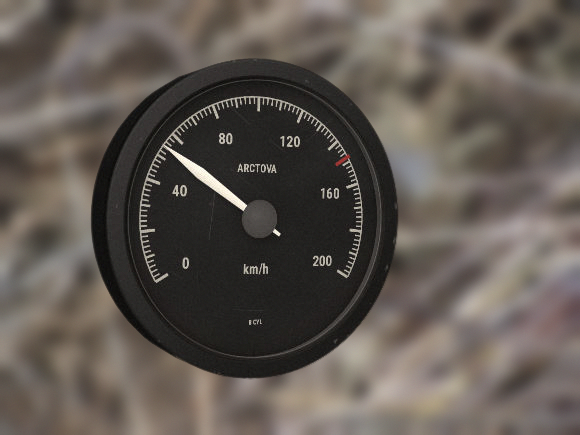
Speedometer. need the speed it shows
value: 54 km/h
